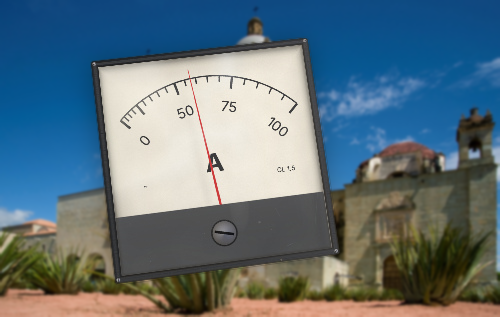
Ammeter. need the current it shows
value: 57.5 A
